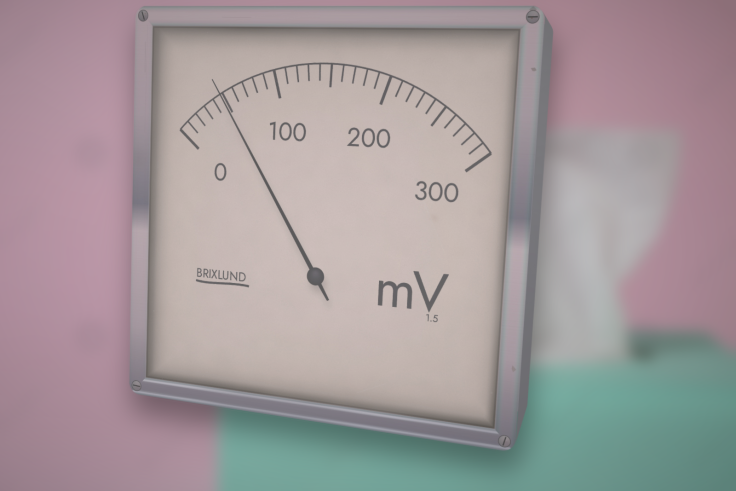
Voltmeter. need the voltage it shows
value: 50 mV
